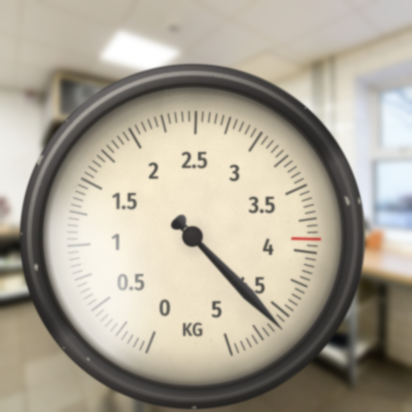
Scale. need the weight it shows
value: 4.6 kg
